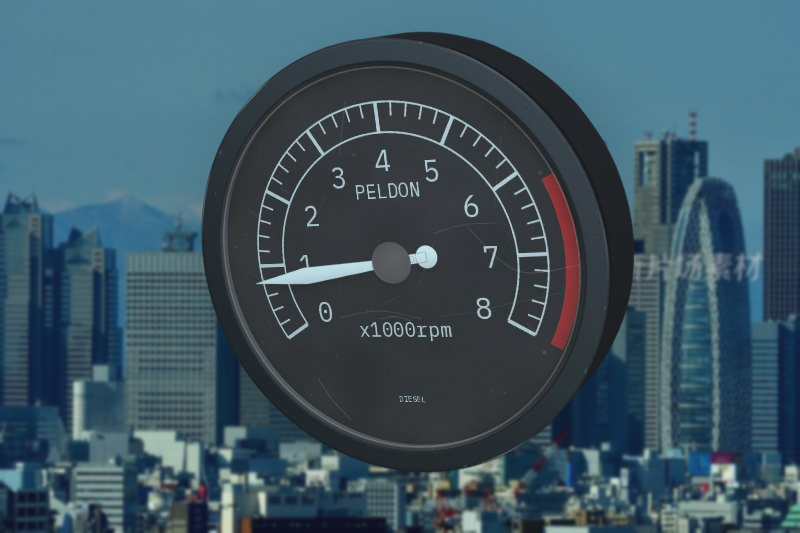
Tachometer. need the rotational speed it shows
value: 800 rpm
